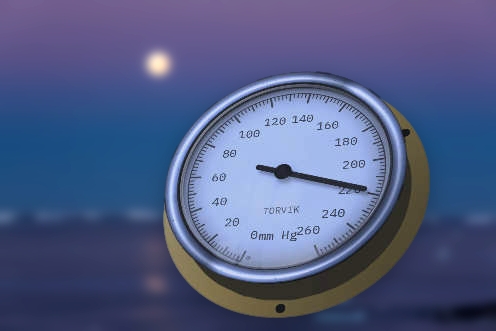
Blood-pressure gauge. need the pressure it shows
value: 220 mmHg
